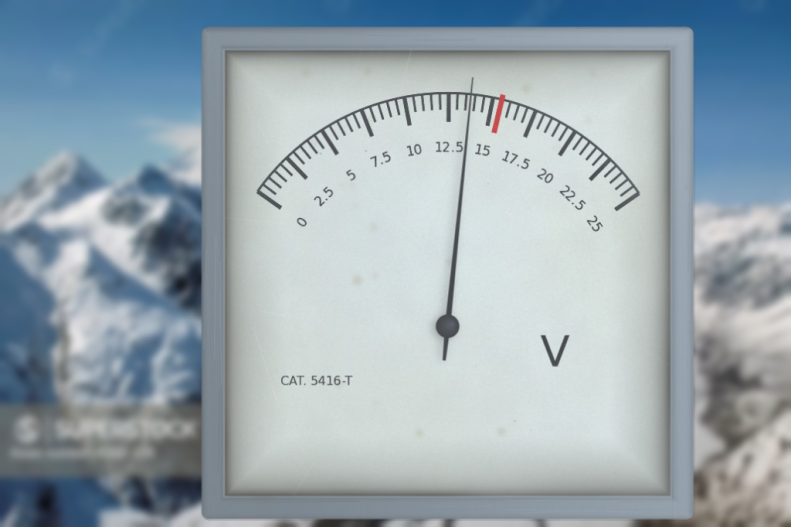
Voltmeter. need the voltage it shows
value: 13.75 V
